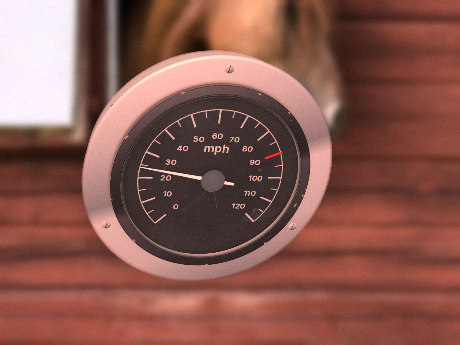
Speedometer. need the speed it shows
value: 25 mph
